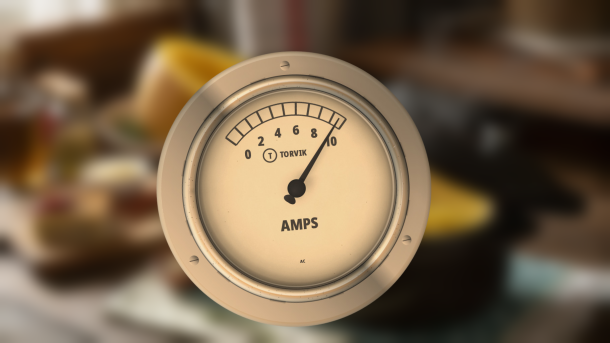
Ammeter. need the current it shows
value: 9.5 A
